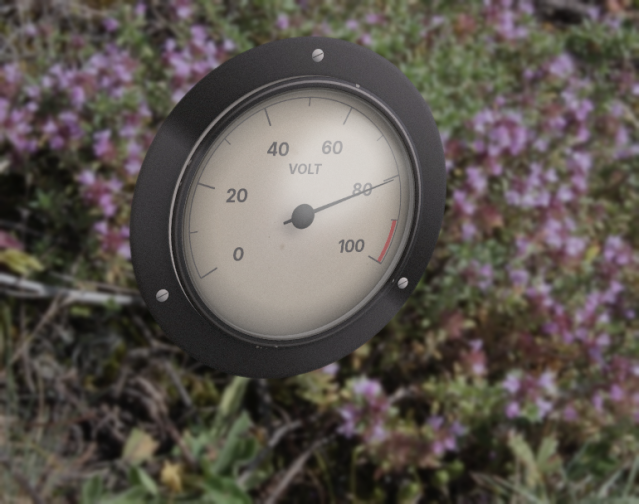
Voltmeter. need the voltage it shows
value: 80 V
